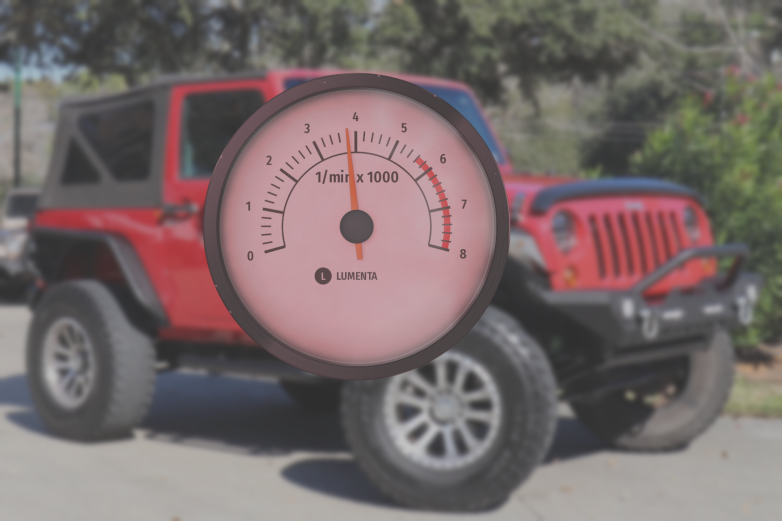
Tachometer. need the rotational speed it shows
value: 3800 rpm
